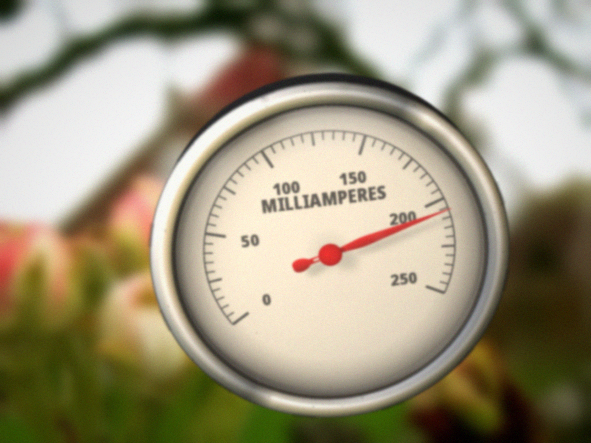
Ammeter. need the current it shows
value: 205 mA
